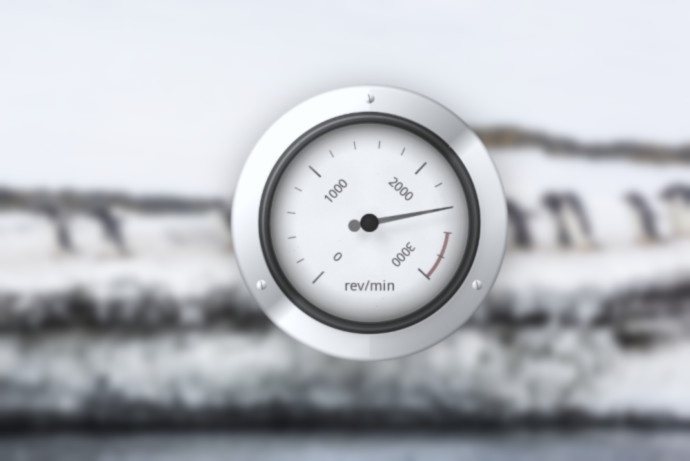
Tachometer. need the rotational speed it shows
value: 2400 rpm
